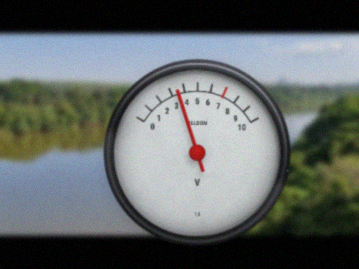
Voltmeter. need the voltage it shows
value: 3.5 V
